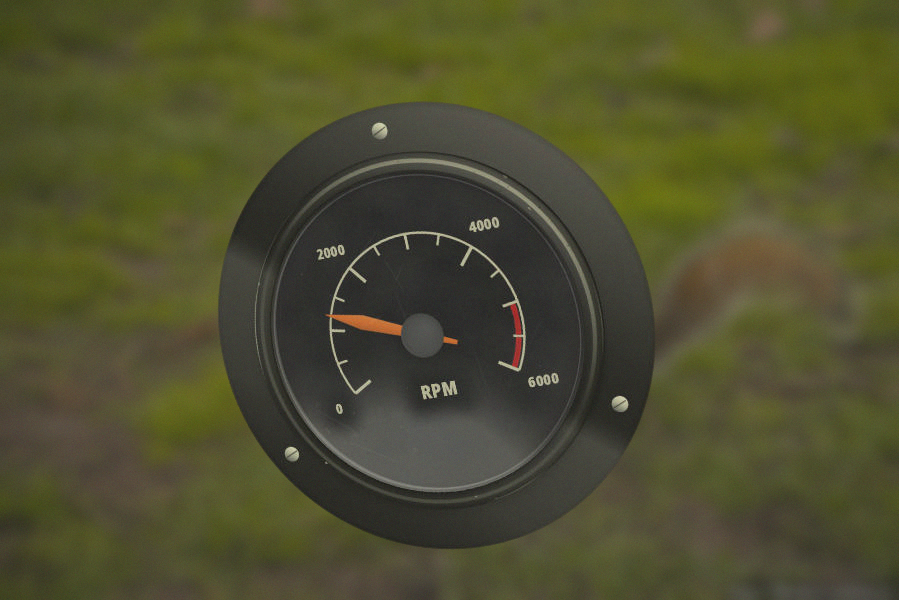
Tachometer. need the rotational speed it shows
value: 1250 rpm
